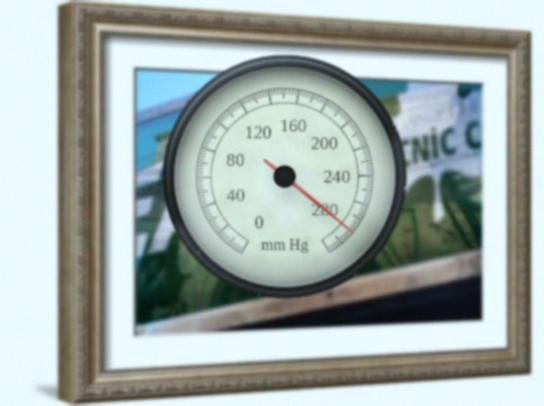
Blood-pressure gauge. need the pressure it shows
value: 280 mmHg
